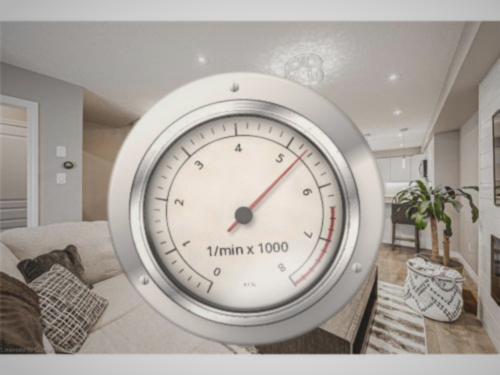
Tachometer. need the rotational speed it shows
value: 5300 rpm
